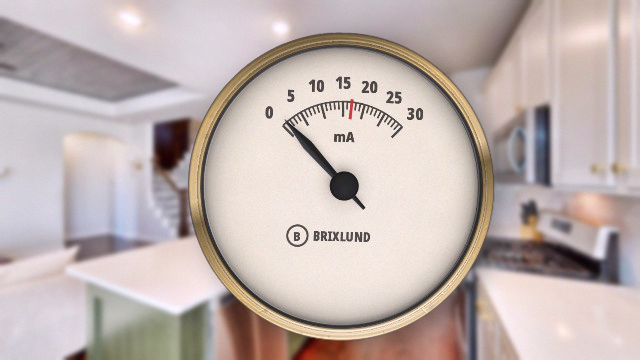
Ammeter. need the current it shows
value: 1 mA
